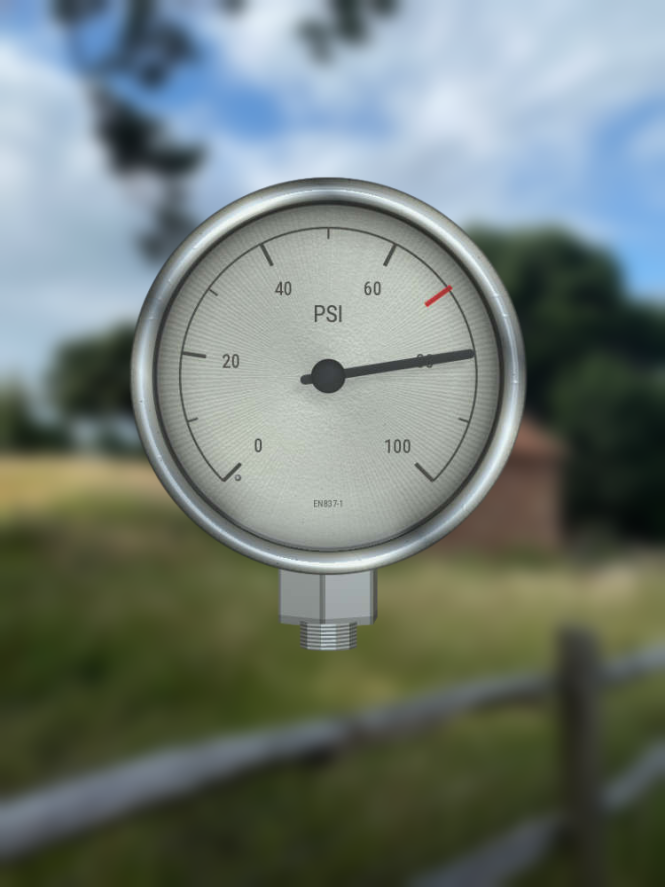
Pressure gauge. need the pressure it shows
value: 80 psi
